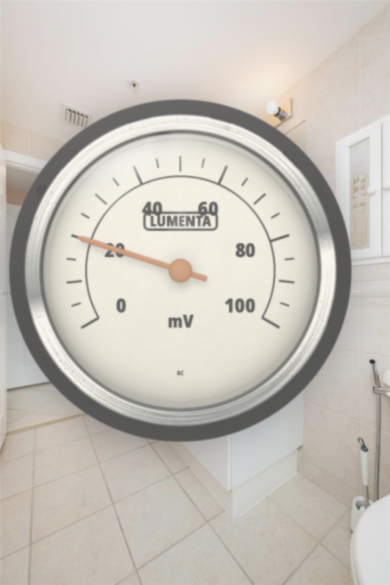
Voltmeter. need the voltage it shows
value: 20 mV
